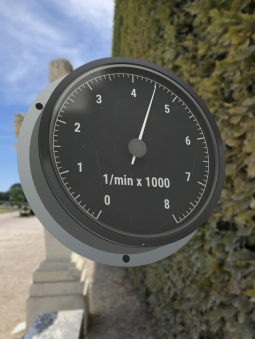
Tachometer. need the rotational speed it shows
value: 4500 rpm
